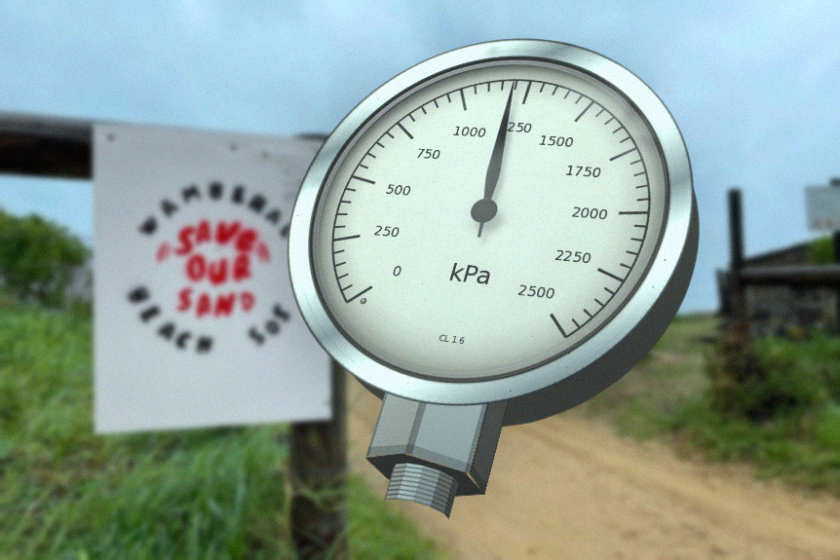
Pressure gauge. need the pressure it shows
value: 1200 kPa
